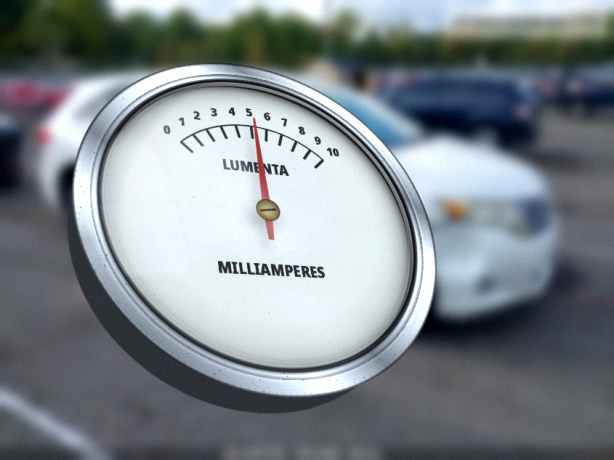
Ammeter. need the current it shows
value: 5 mA
